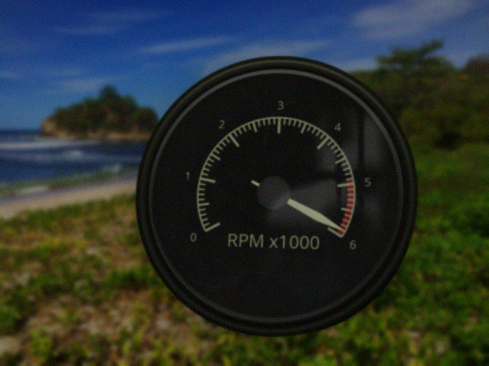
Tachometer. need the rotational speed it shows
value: 5900 rpm
